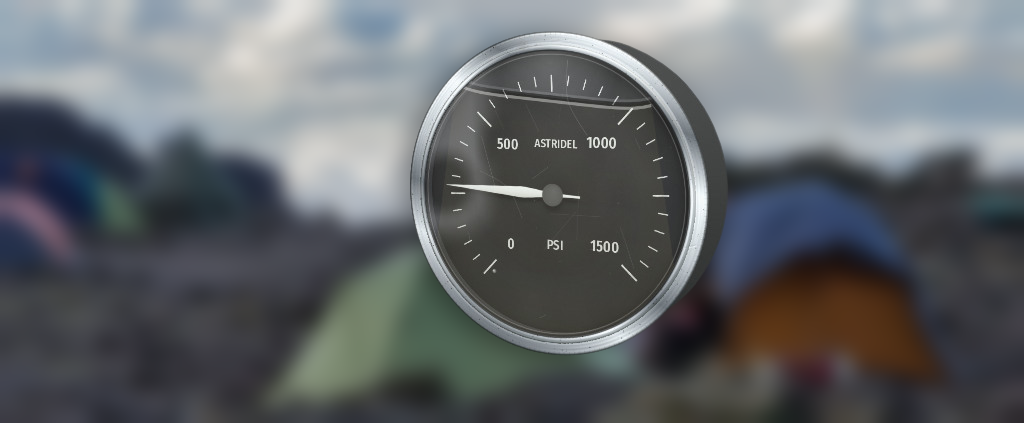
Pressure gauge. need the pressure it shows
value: 275 psi
